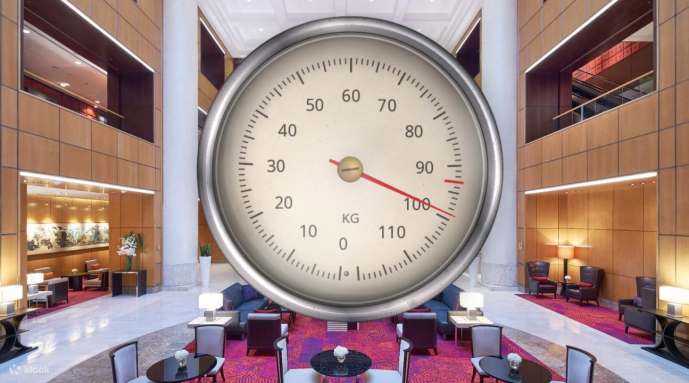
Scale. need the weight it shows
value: 99 kg
